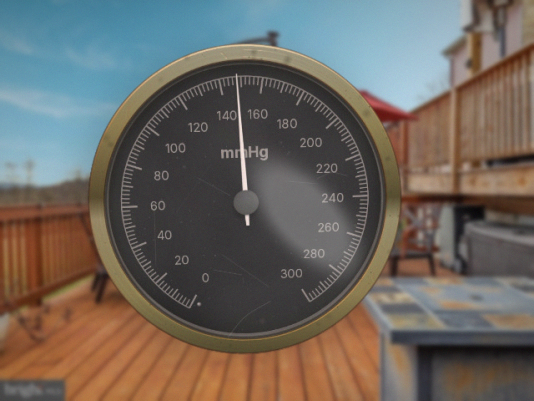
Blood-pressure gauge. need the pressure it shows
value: 148 mmHg
